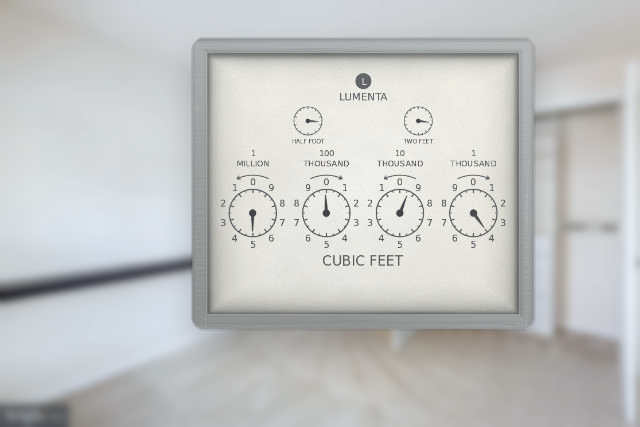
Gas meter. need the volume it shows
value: 499400 ft³
